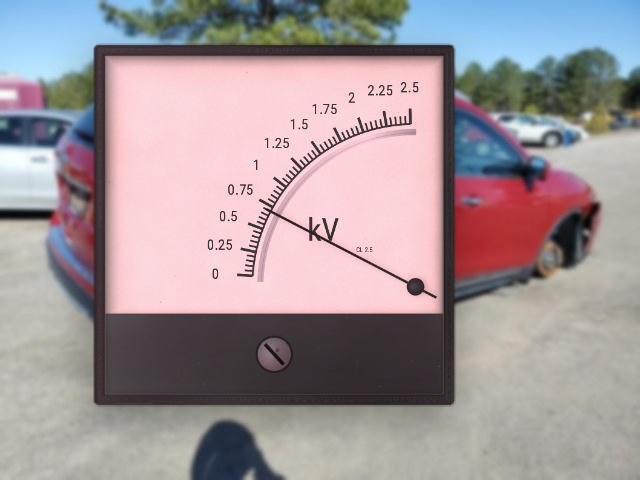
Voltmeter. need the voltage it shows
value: 0.7 kV
